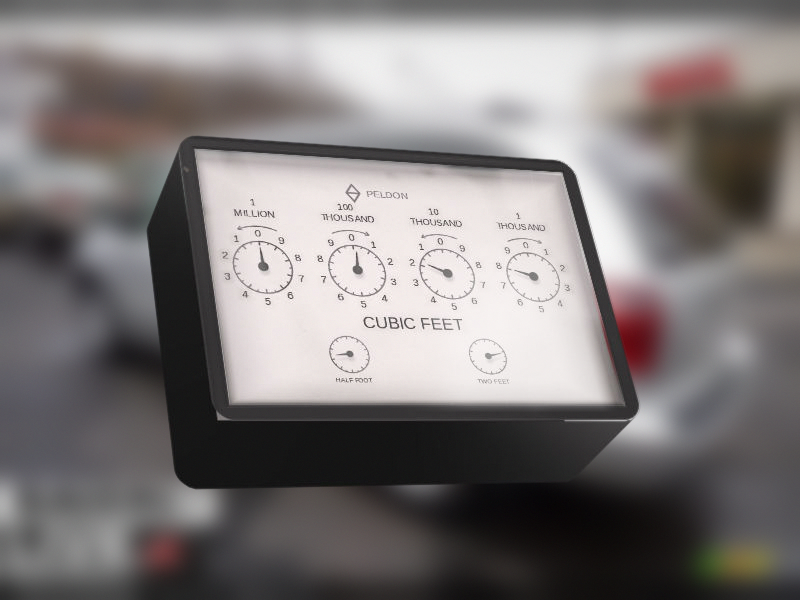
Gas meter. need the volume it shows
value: 1800 ft³
